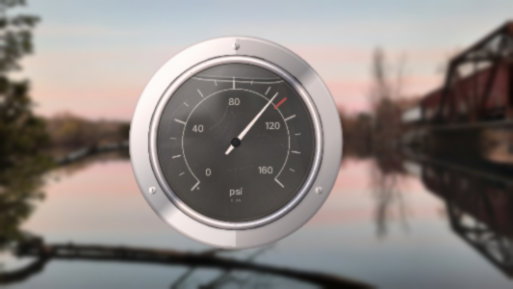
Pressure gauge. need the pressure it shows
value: 105 psi
